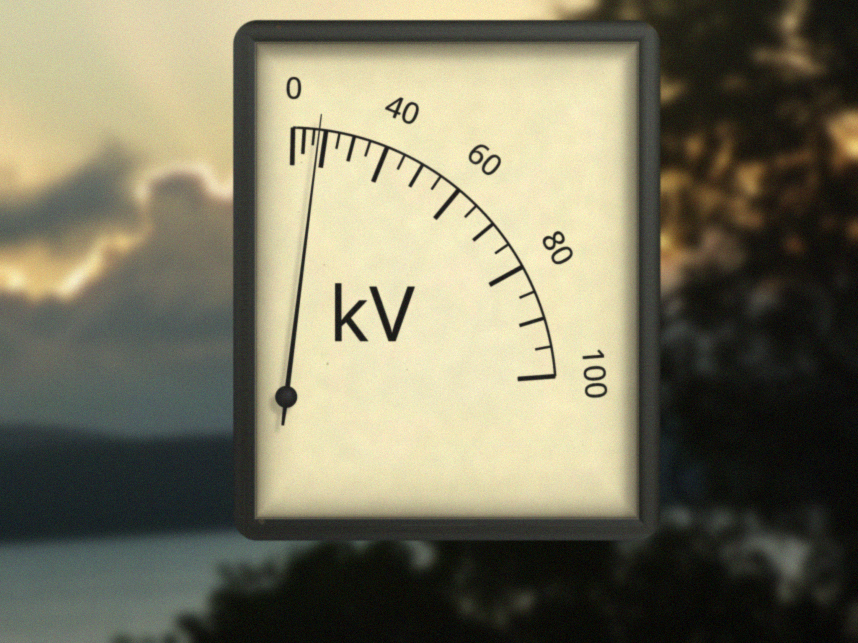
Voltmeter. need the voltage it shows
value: 17.5 kV
